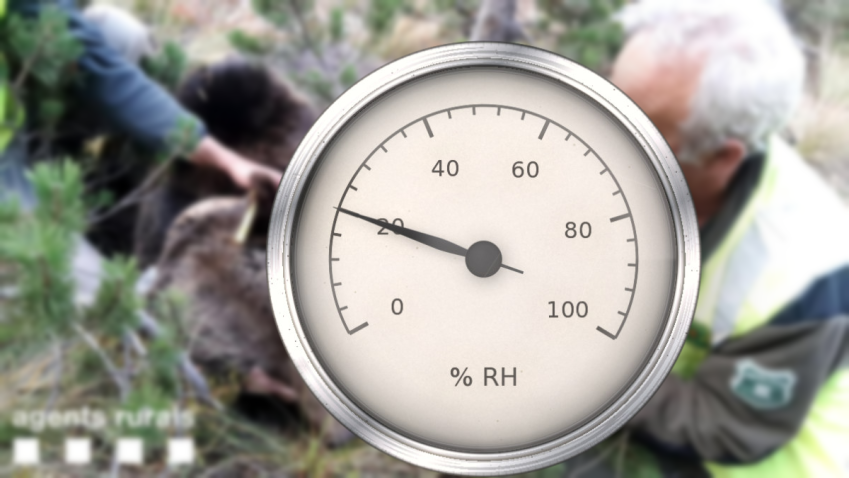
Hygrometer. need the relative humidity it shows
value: 20 %
